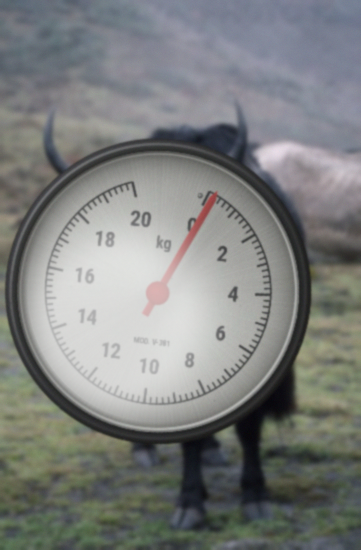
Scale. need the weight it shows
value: 0.2 kg
